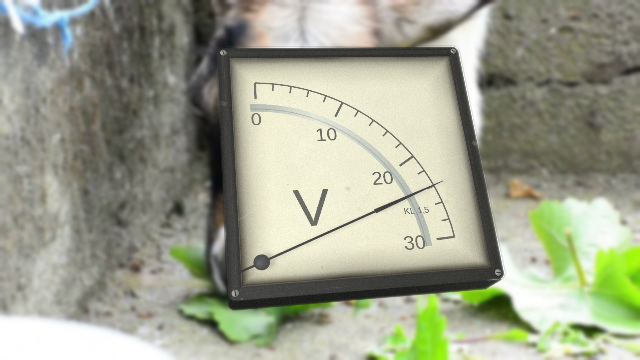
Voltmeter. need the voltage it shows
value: 24 V
